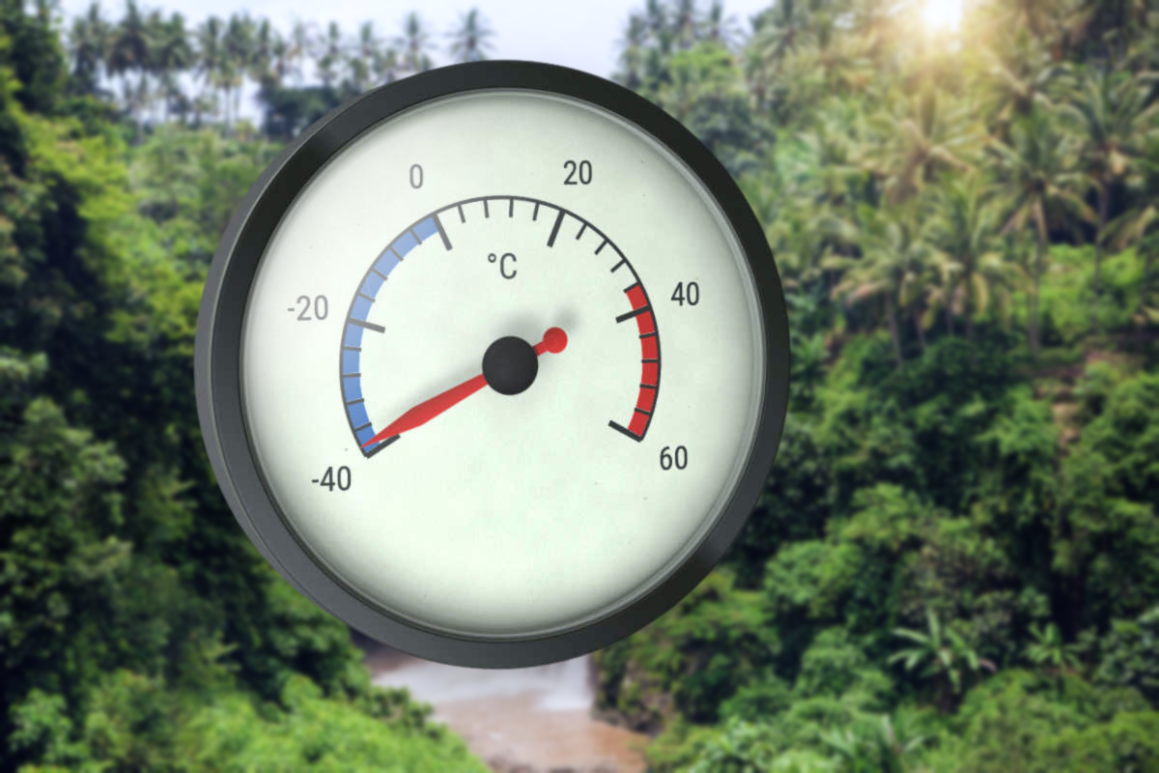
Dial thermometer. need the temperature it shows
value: -38 °C
